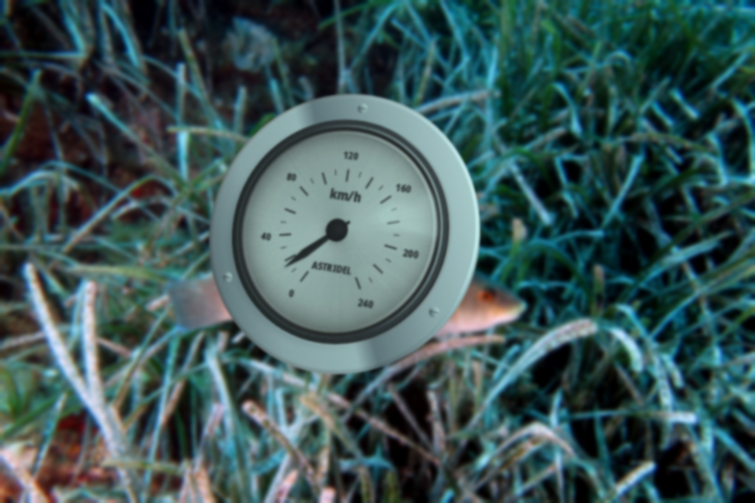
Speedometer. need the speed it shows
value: 15 km/h
